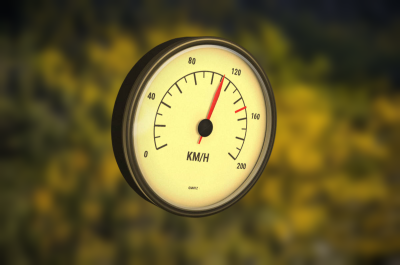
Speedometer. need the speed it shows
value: 110 km/h
